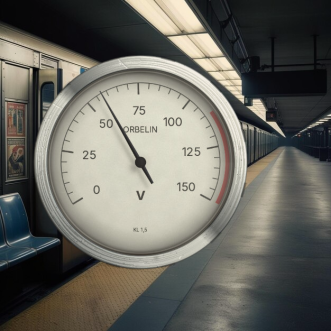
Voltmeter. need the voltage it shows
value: 57.5 V
